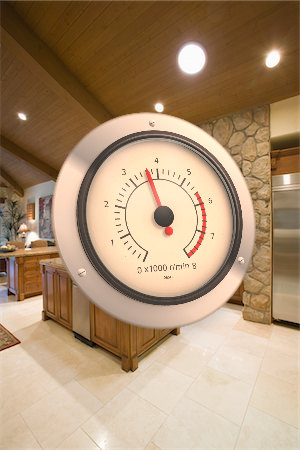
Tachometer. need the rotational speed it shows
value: 3600 rpm
